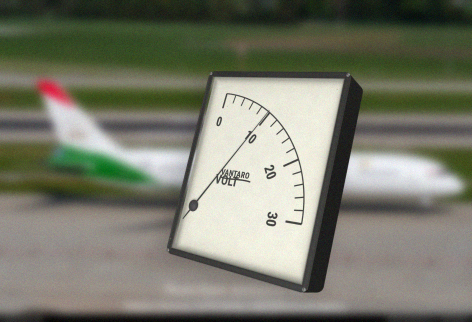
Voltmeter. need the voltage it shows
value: 10 V
